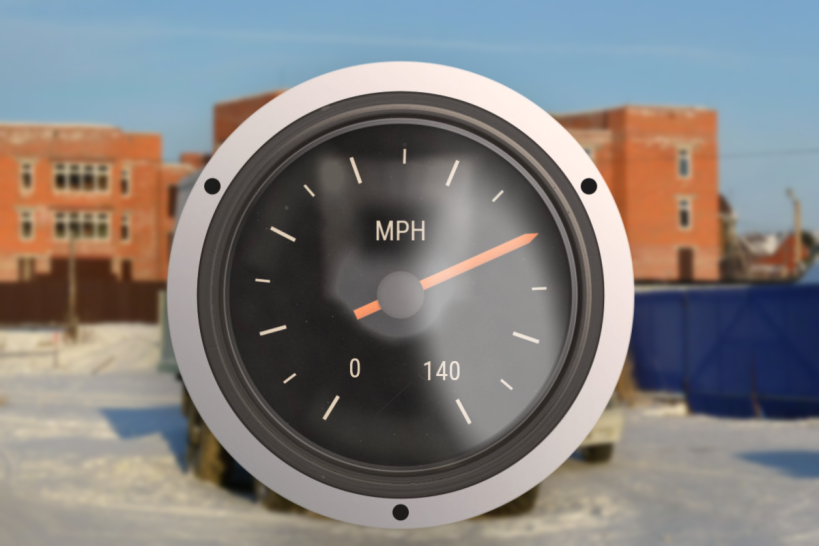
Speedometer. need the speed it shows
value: 100 mph
